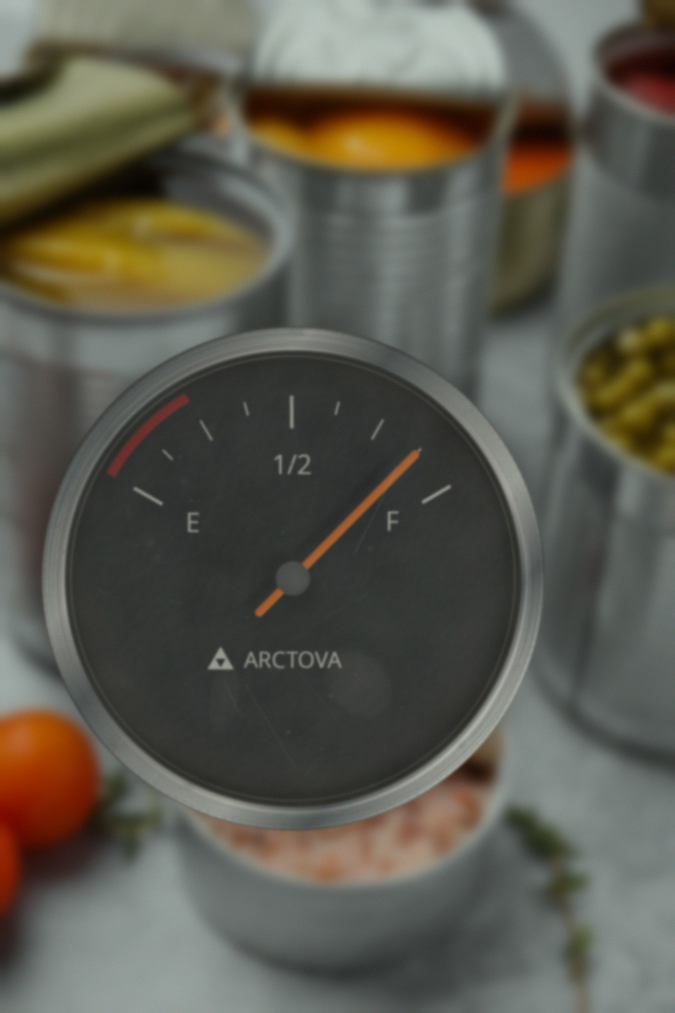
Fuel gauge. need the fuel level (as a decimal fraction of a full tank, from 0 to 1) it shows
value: 0.875
